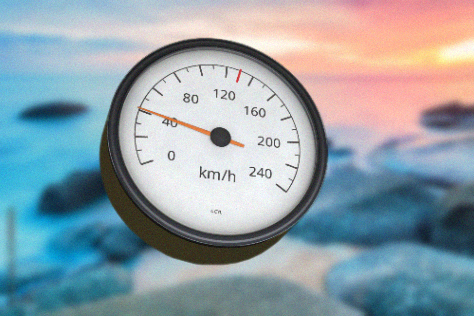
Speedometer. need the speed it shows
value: 40 km/h
